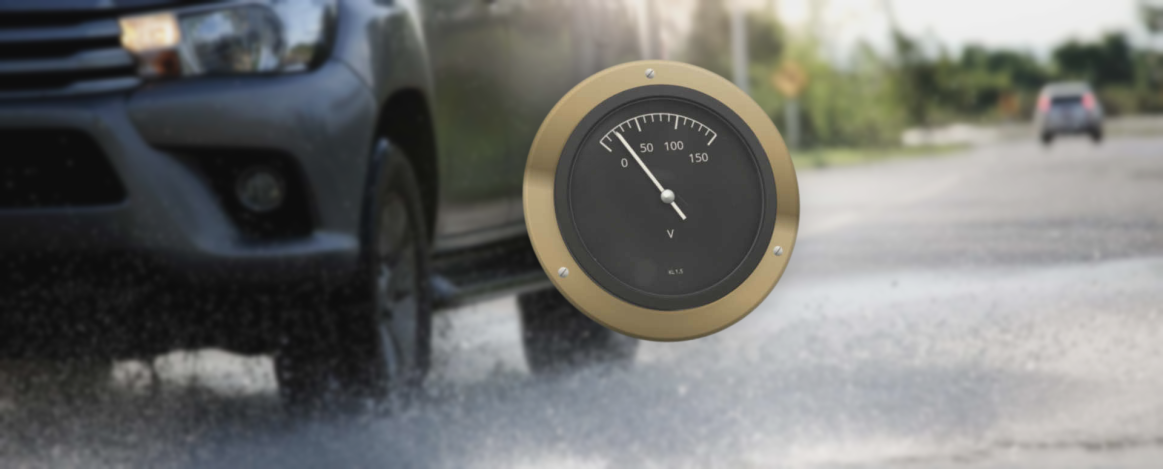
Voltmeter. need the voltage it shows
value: 20 V
